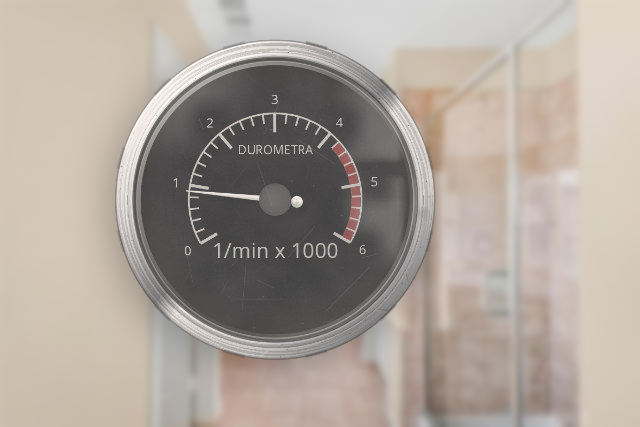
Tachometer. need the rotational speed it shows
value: 900 rpm
